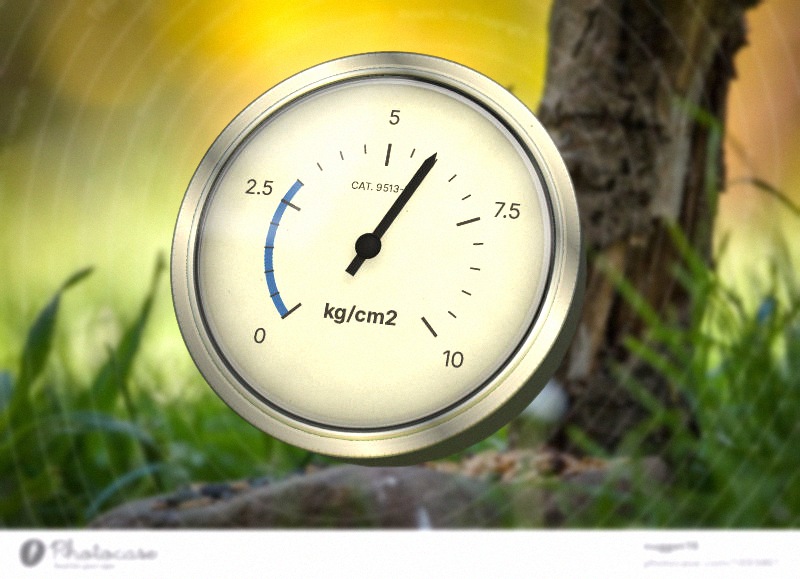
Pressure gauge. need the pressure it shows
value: 6 kg/cm²
